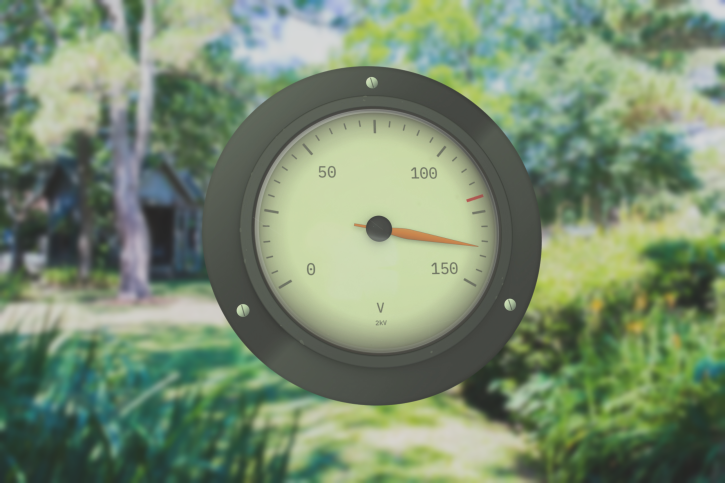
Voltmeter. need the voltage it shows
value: 137.5 V
